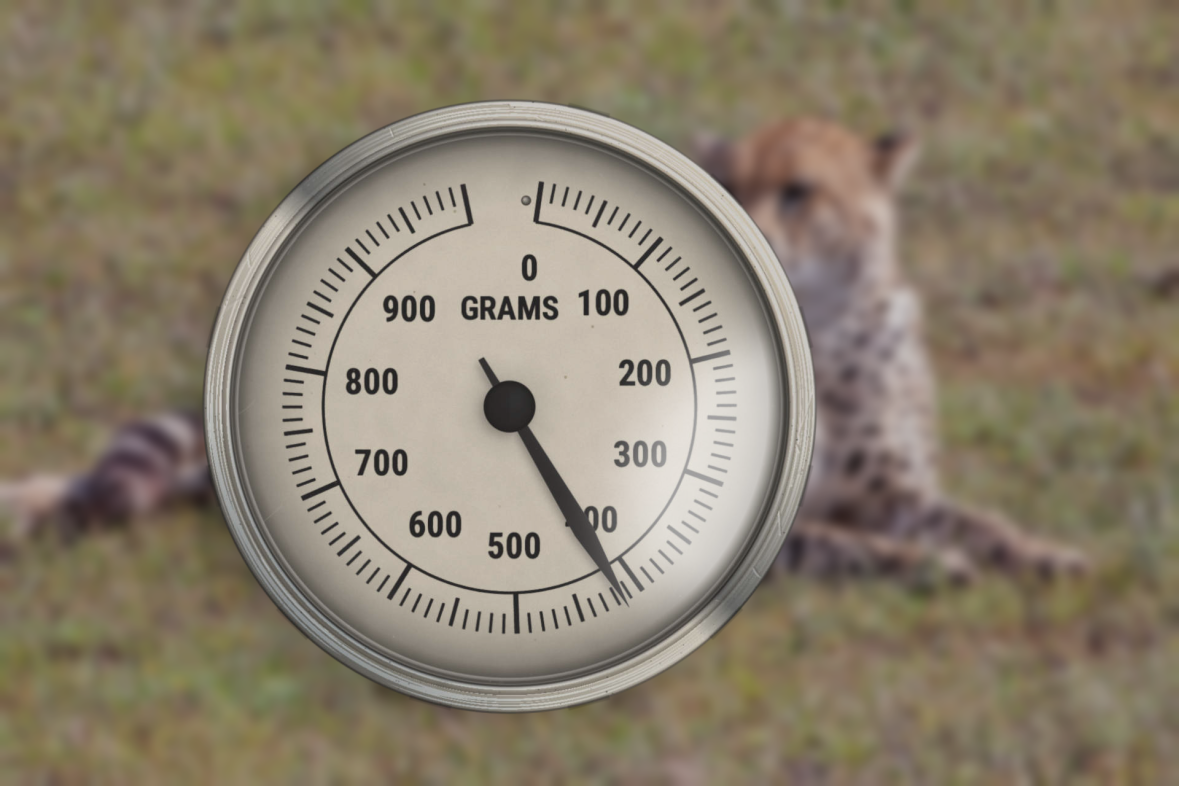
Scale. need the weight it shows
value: 415 g
